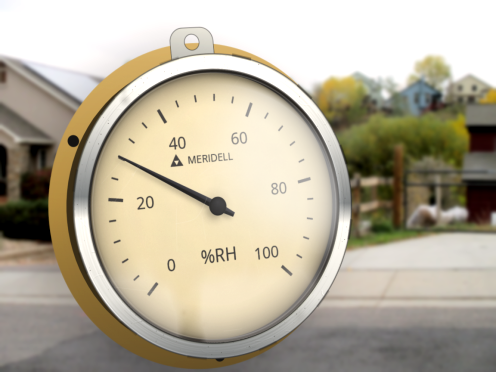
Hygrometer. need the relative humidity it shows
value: 28 %
